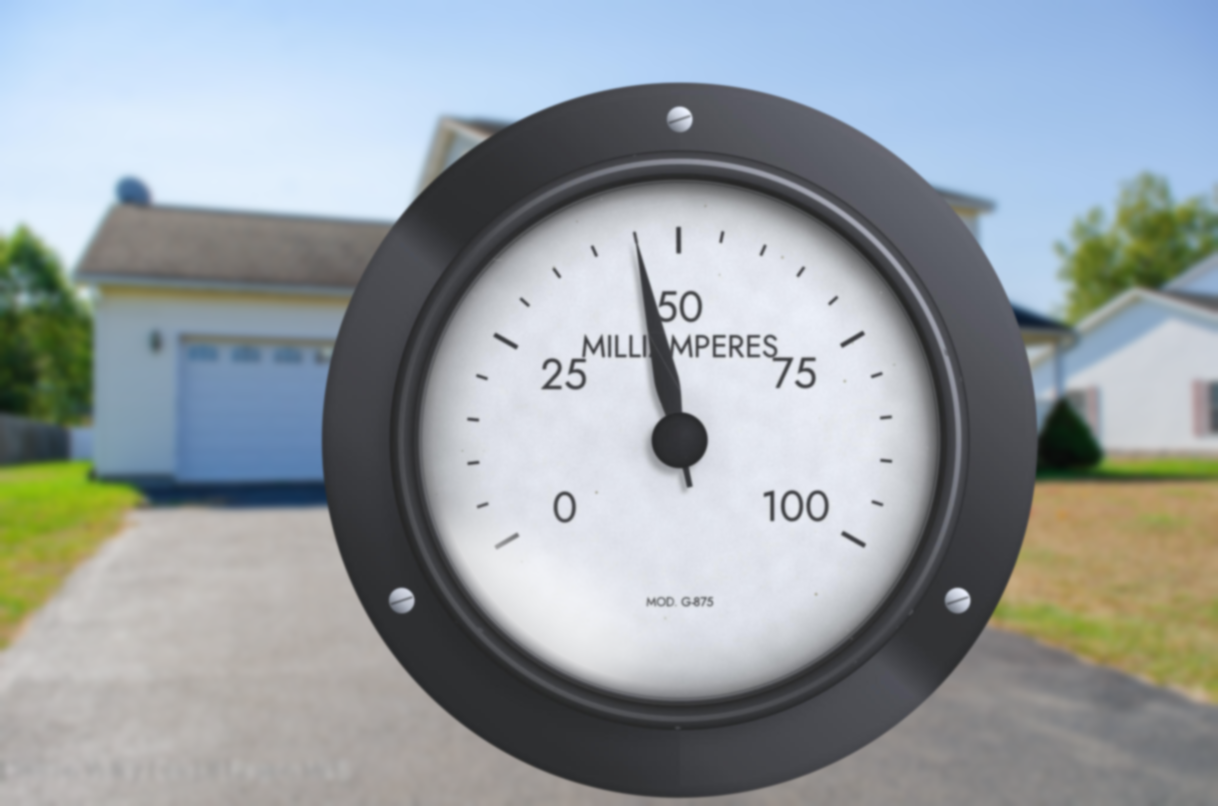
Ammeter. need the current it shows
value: 45 mA
